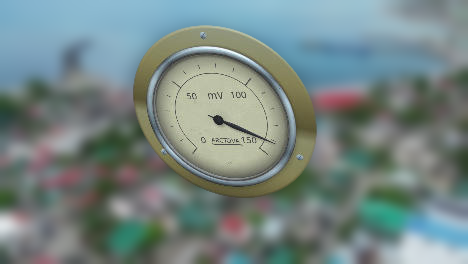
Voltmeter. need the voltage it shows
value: 140 mV
